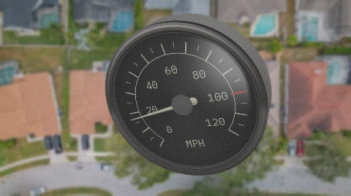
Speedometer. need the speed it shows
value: 17.5 mph
